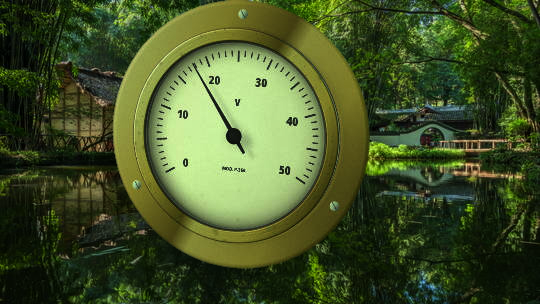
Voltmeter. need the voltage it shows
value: 18 V
